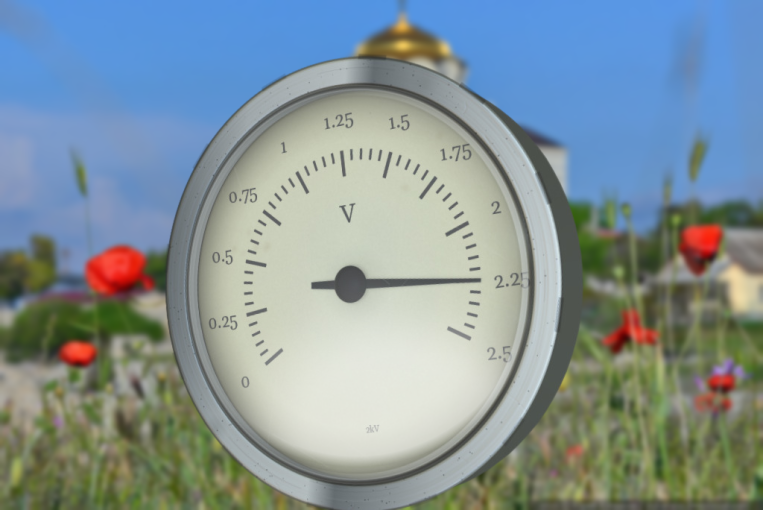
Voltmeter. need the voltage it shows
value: 2.25 V
